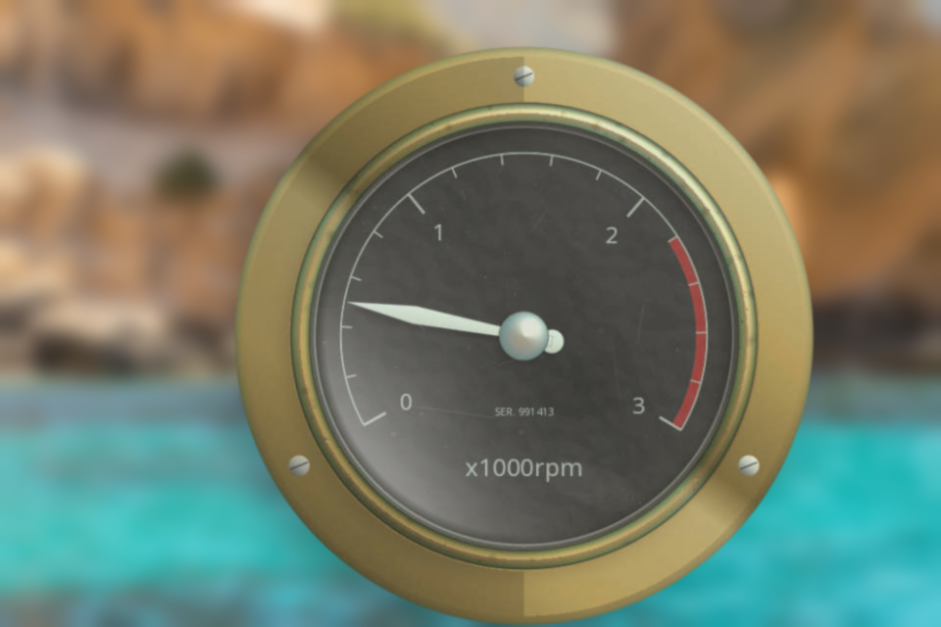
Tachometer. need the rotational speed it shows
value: 500 rpm
